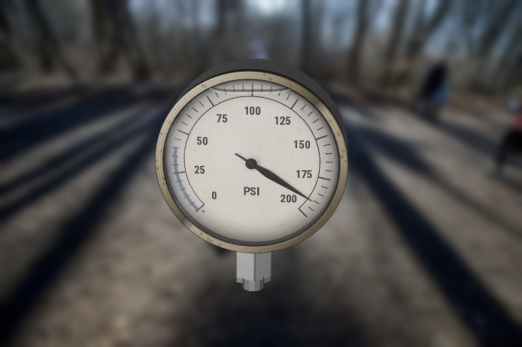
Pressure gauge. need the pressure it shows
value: 190 psi
